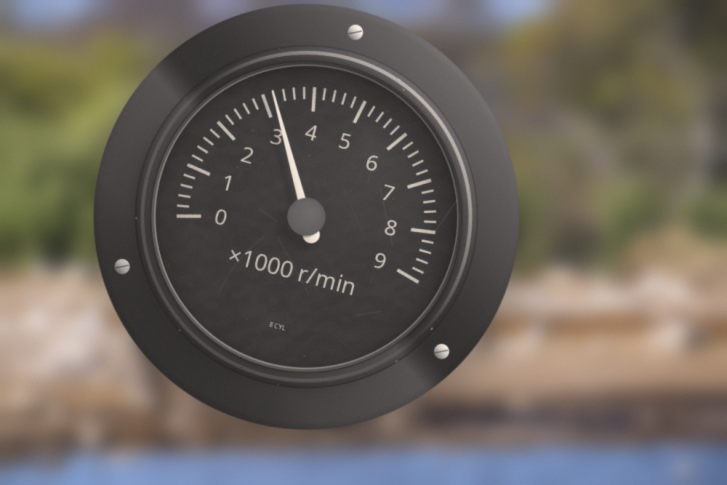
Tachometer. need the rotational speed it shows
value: 3200 rpm
